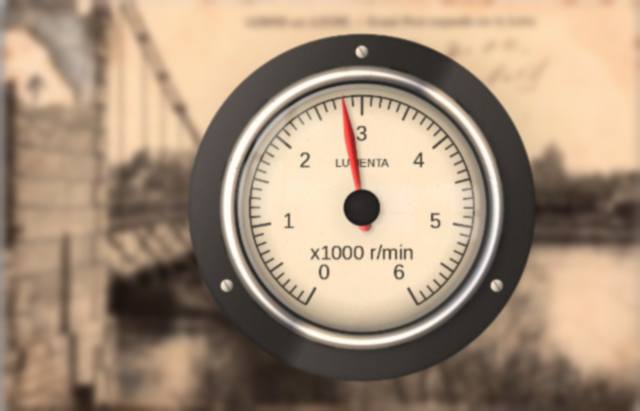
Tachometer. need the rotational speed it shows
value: 2800 rpm
